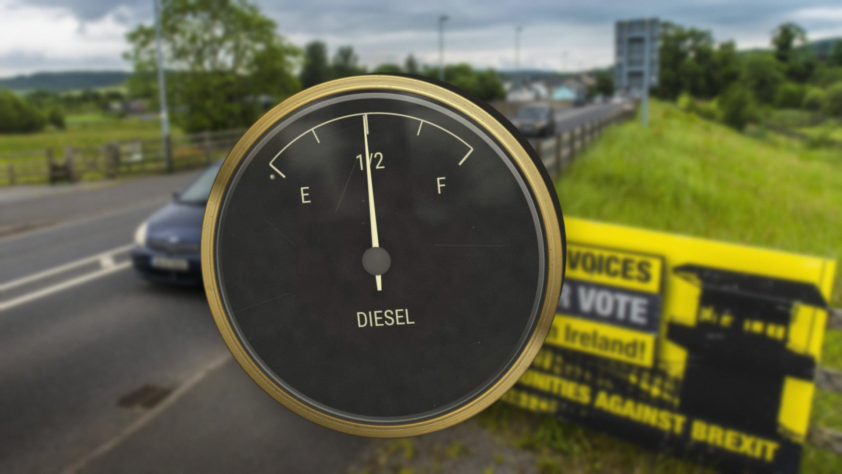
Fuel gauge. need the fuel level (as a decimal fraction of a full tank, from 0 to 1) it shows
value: 0.5
